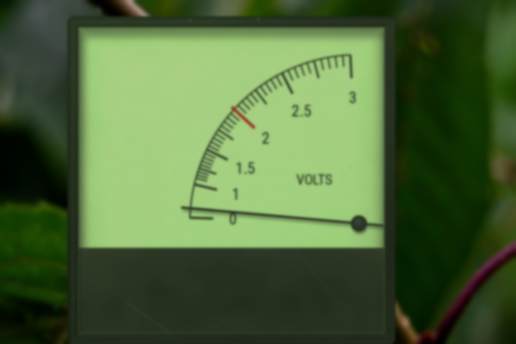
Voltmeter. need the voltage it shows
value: 0.5 V
